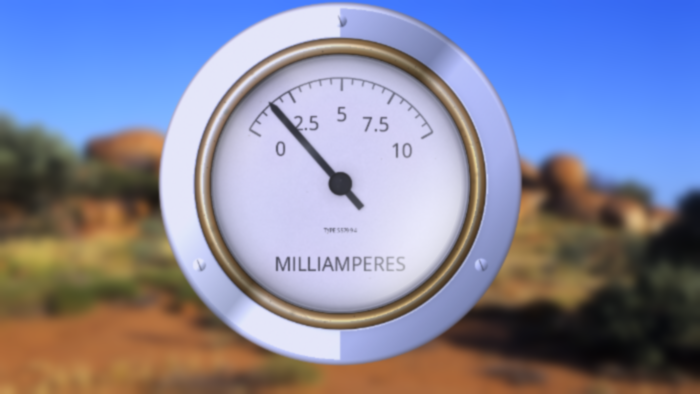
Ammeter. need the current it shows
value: 1.5 mA
